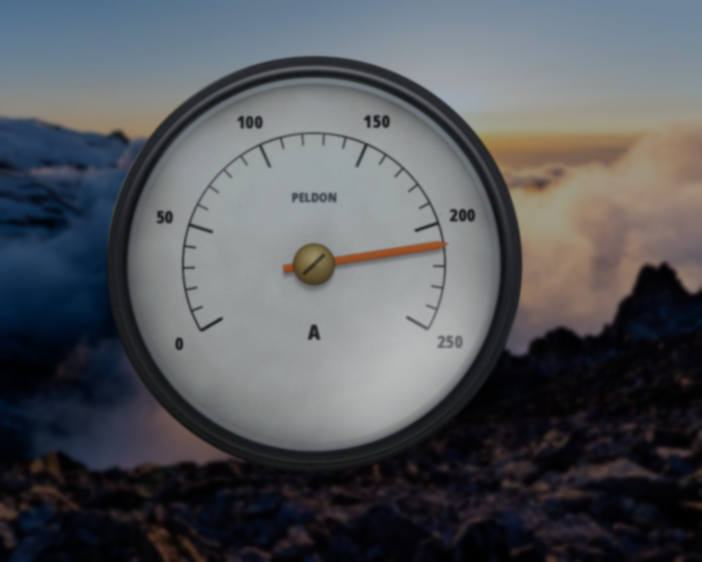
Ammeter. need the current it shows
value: 210 A
